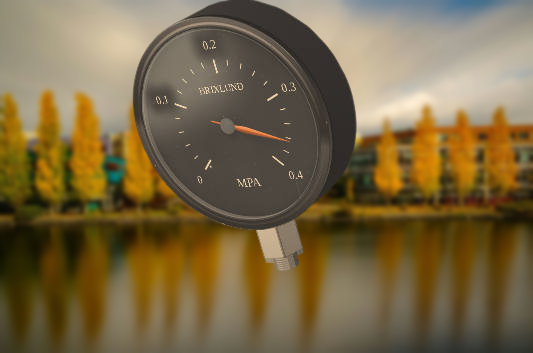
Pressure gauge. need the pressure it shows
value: 0.36 MPa
